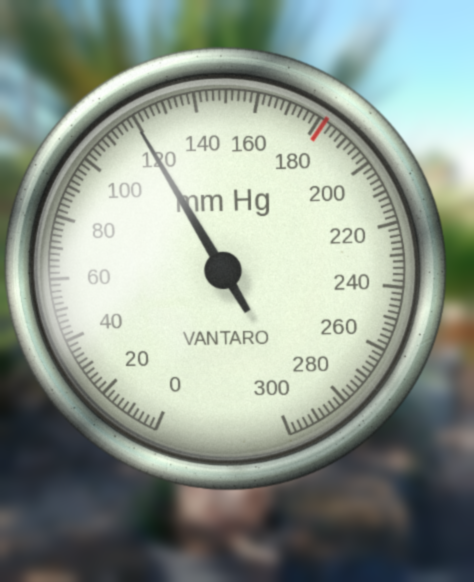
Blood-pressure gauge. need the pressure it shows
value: 120 mmHg
